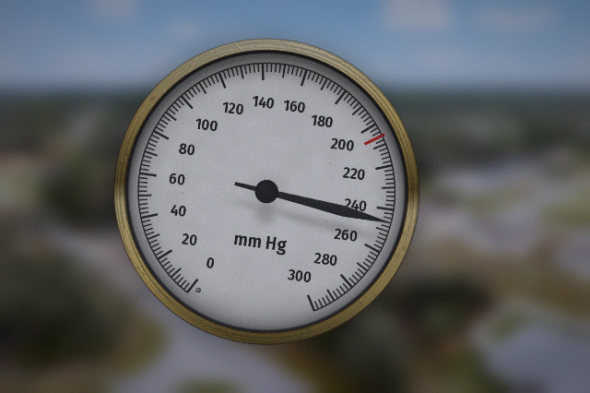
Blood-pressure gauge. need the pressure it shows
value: 246 mmHg
